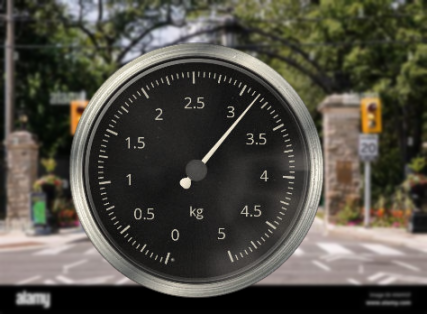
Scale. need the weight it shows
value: 3.15 kg
